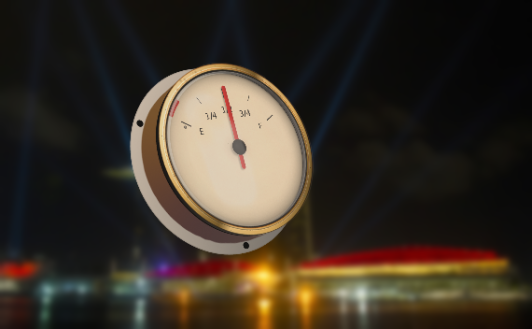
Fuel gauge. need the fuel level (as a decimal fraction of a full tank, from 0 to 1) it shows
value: 0.5
